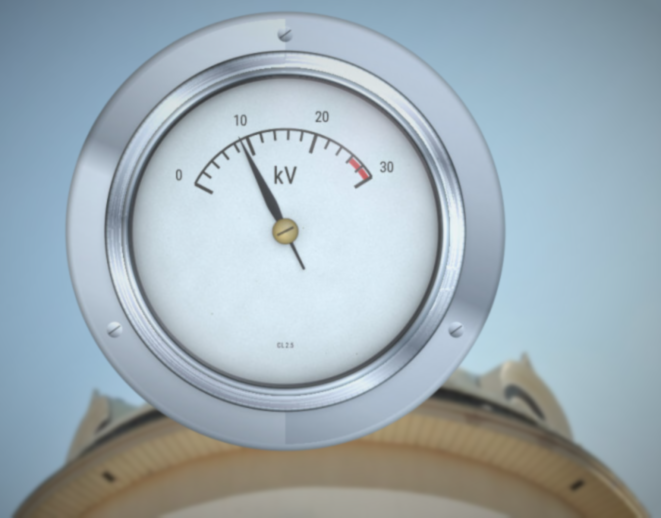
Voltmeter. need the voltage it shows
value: 9 kV
